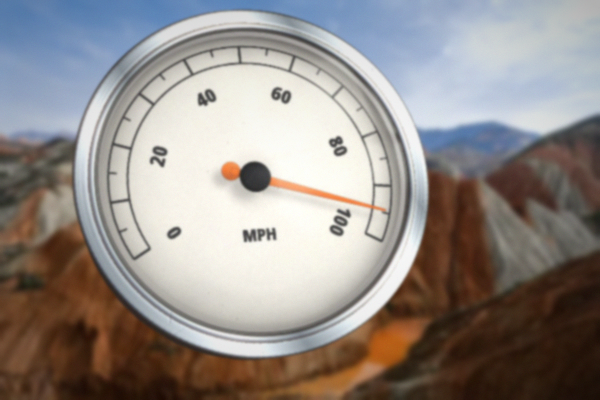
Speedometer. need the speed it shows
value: 95 mph
